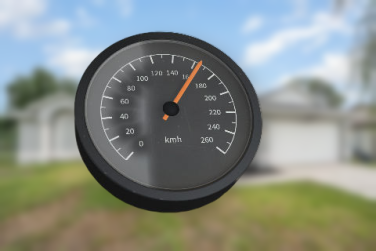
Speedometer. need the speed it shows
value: 165 km/h
